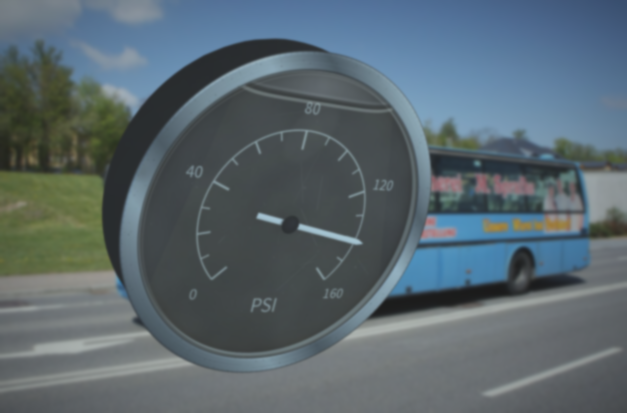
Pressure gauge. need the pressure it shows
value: 140 psi
